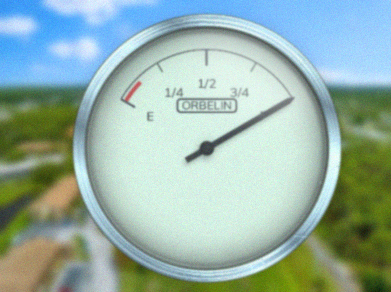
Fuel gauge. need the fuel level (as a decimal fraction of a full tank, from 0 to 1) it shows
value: 1
